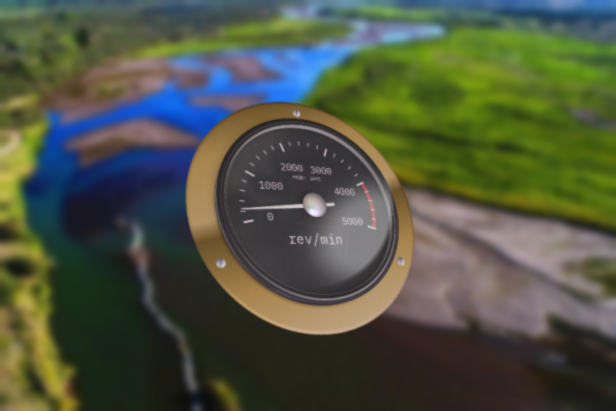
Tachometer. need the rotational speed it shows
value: 200 rpm
